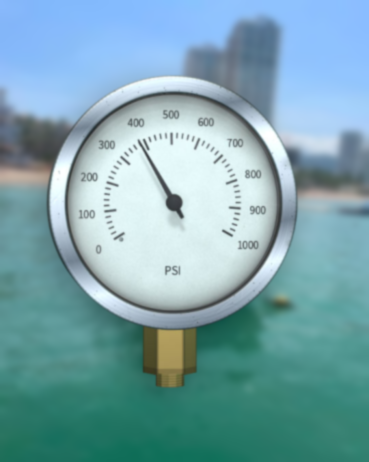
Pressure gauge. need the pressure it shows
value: 380 psi
